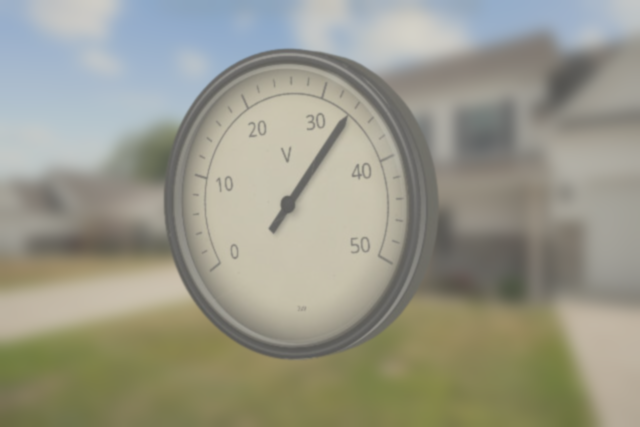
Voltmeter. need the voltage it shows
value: 34 V
